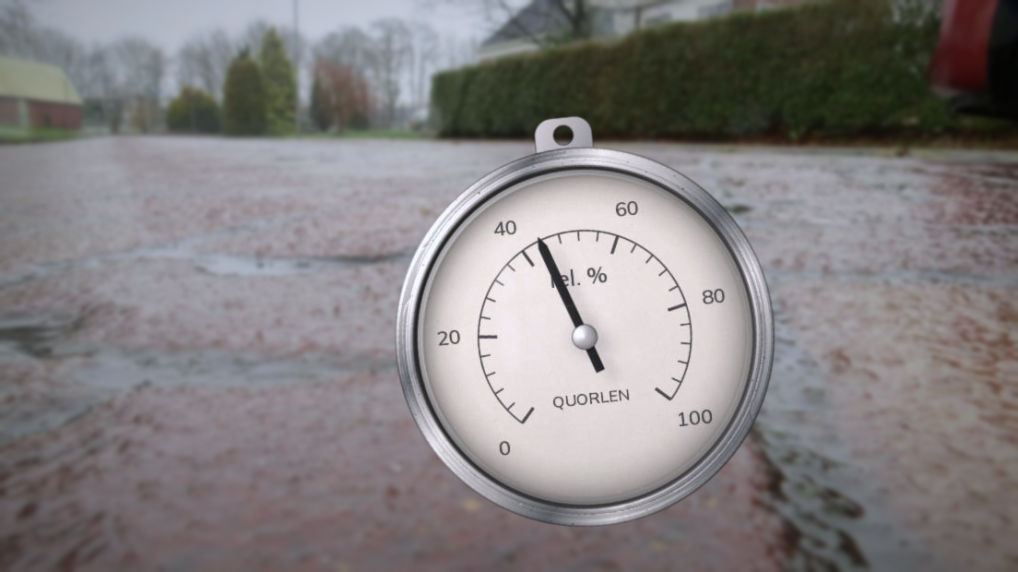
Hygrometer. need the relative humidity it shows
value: 44 %
